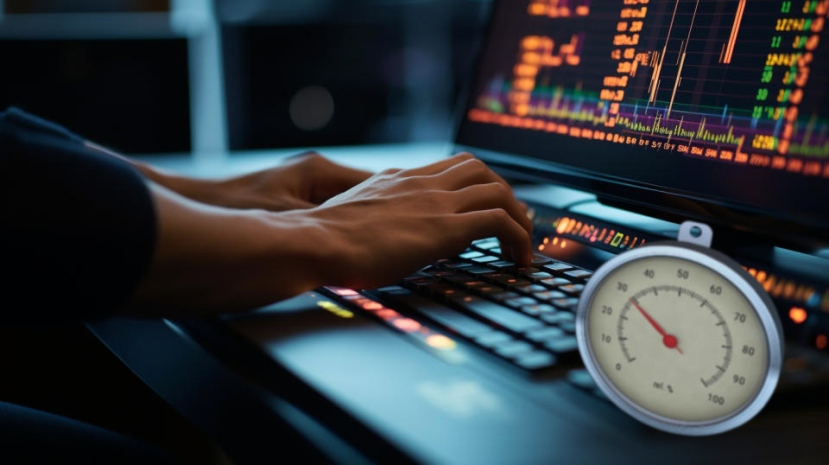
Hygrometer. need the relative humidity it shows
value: 30 %
